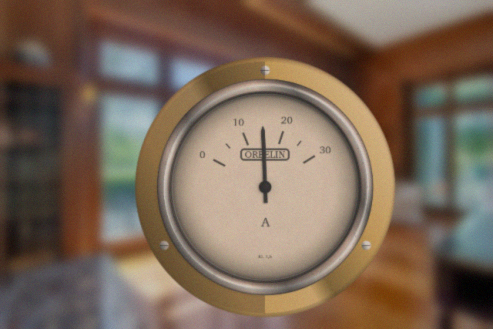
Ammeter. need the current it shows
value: 15 A
